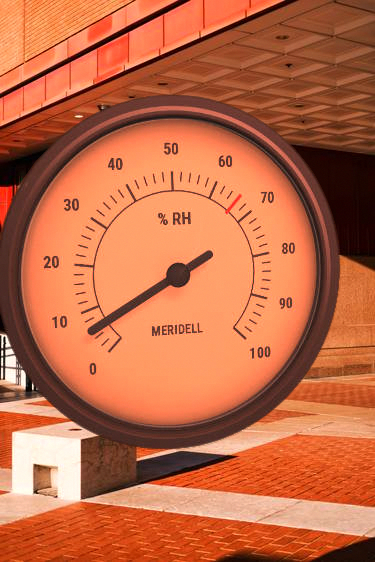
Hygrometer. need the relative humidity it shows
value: 6 %
